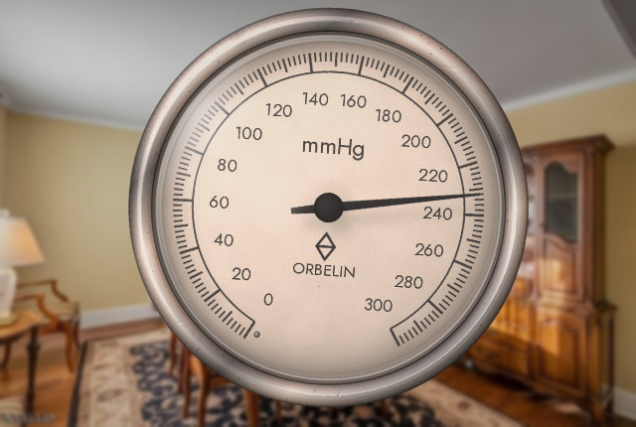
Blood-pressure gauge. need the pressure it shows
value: 232 mmHg
